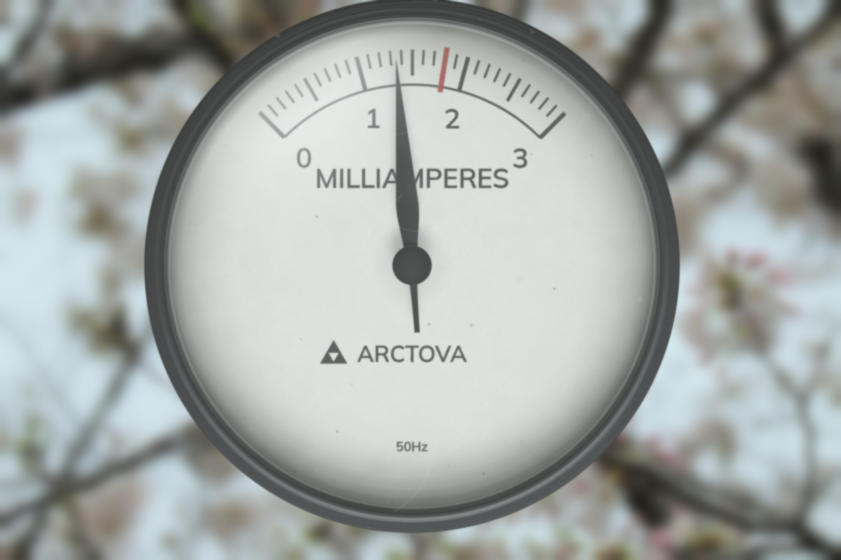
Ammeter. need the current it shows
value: 1.35 mA
